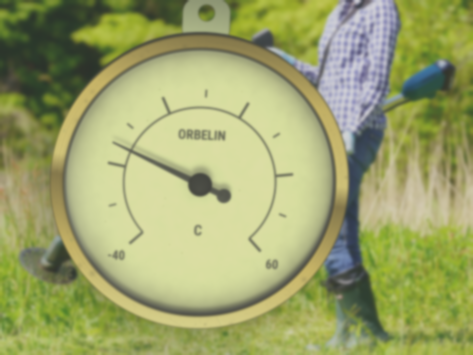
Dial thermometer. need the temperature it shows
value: -15 °C
